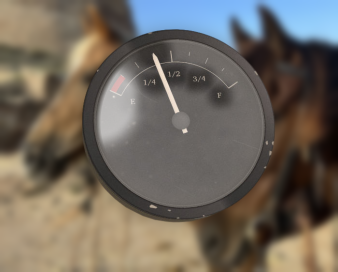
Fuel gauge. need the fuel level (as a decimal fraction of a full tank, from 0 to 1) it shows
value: 0.375
